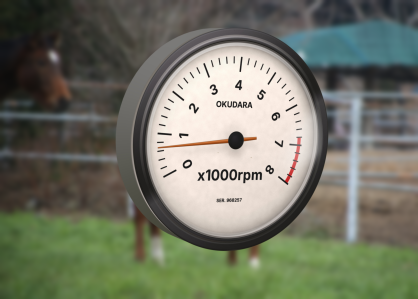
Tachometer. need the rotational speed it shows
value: 700 rpm
